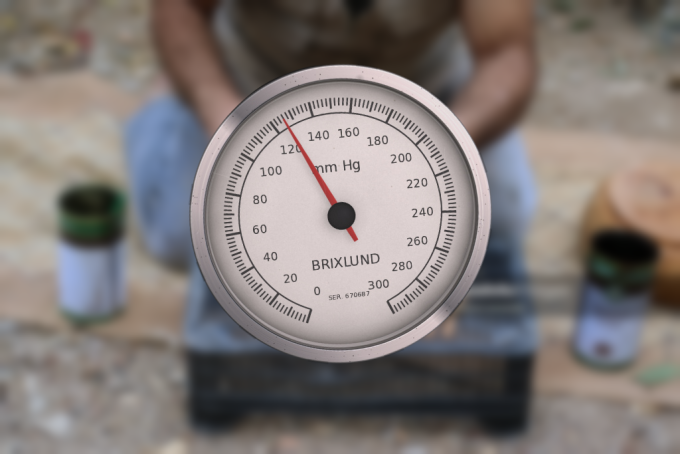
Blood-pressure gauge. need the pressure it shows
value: 126 mmHg
